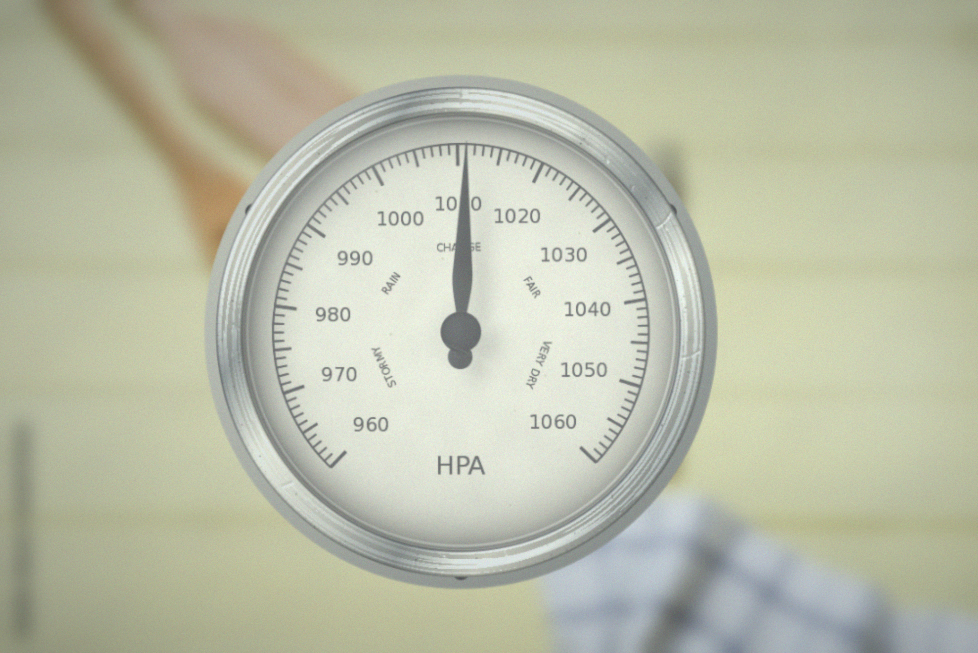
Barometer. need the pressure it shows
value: 1011 hPa
